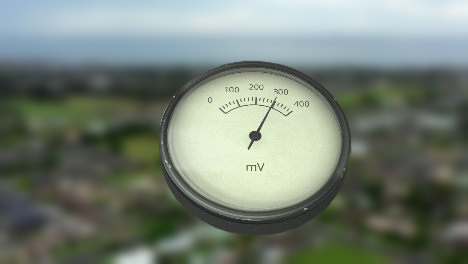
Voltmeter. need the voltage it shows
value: 300 mV
